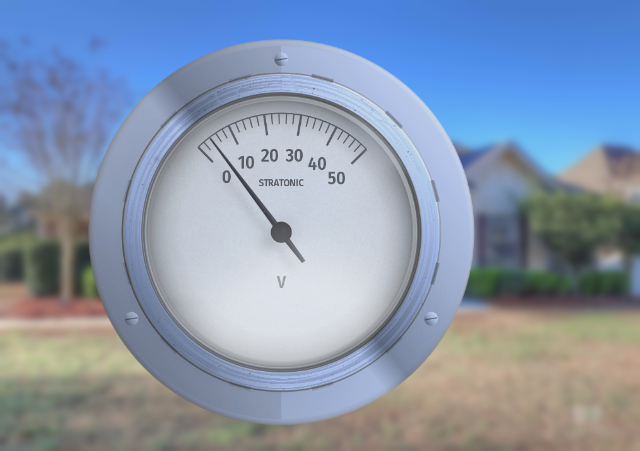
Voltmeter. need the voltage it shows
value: 4 V
